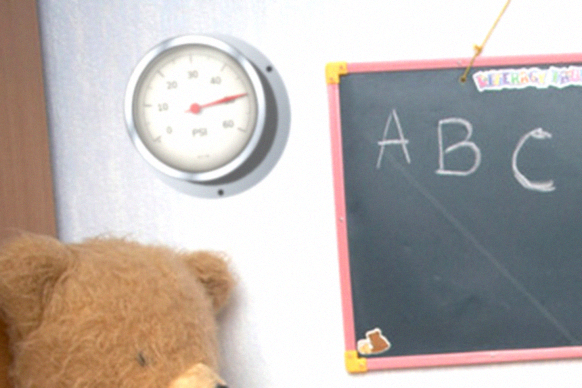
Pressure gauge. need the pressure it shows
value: 50 psi
